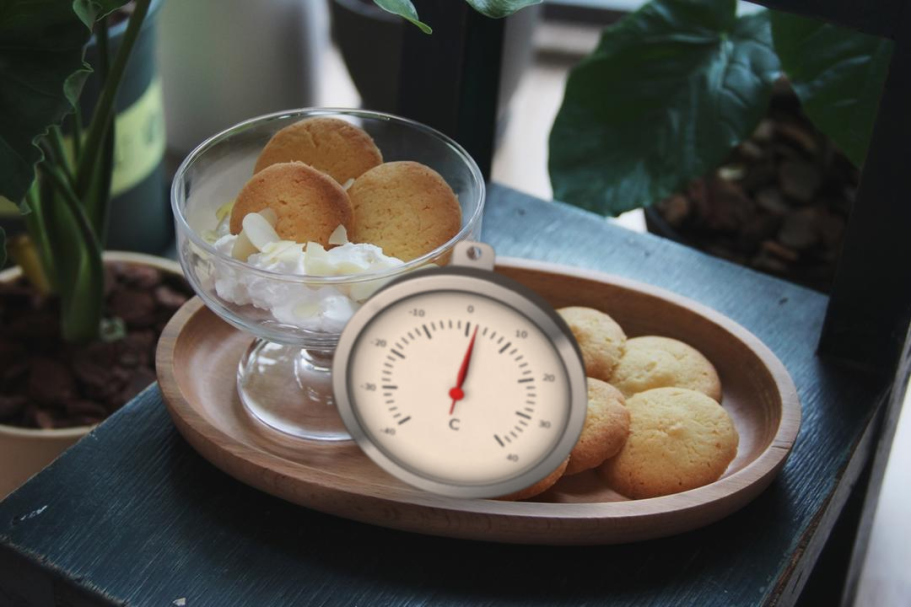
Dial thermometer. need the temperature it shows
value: 2 °C
